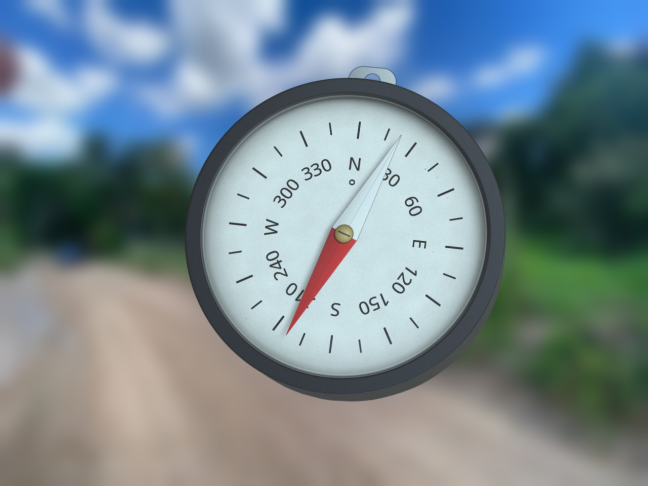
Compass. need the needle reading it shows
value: 202.5 °
